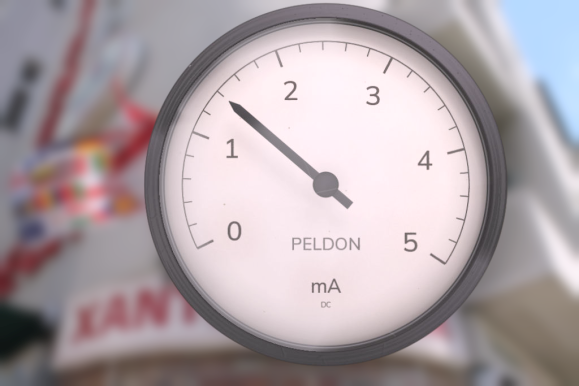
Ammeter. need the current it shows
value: 1.4 mA
